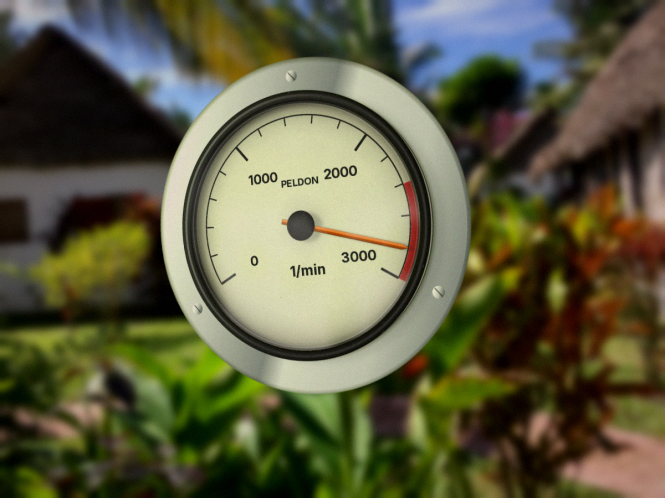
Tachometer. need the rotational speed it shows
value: 2800 rpm
